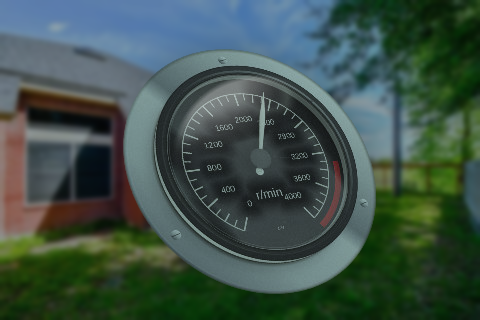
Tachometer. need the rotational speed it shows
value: 2300 rpm
